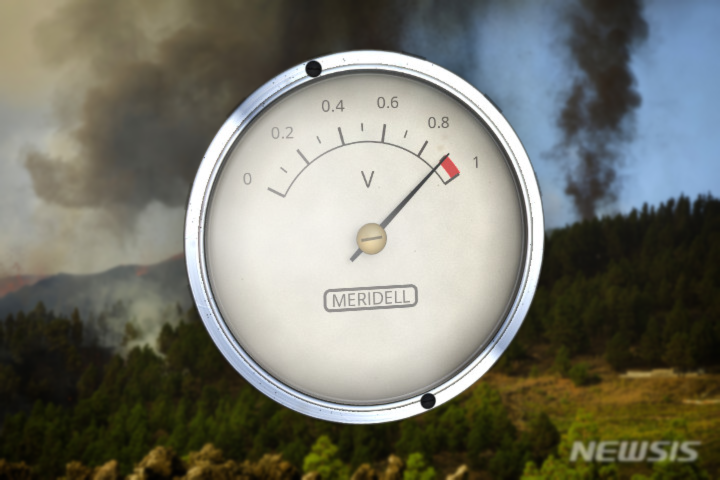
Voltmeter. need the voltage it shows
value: 0.9 V
